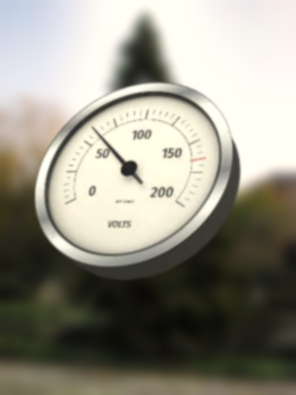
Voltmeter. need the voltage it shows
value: 60 V
